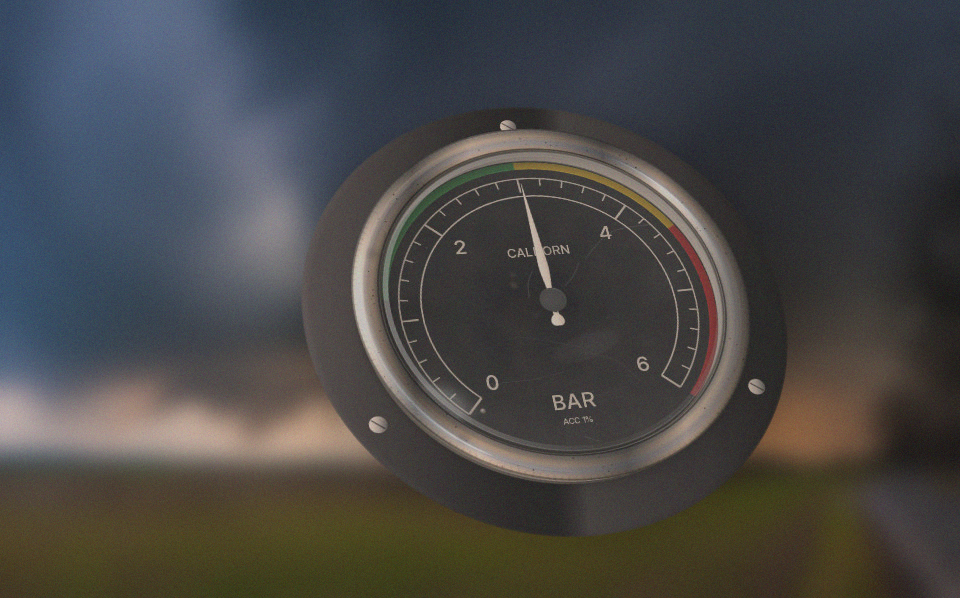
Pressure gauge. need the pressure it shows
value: 3 bar
